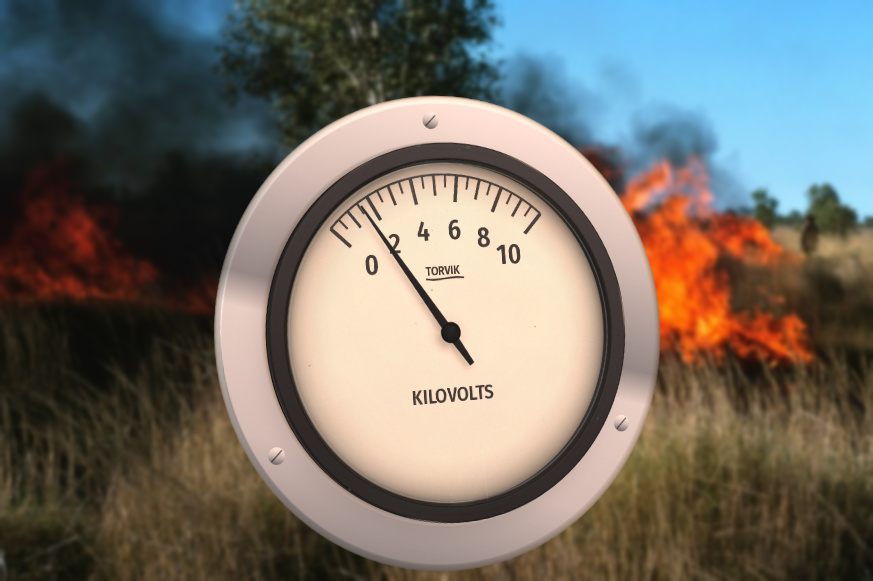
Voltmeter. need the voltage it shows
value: 1.5 kV
